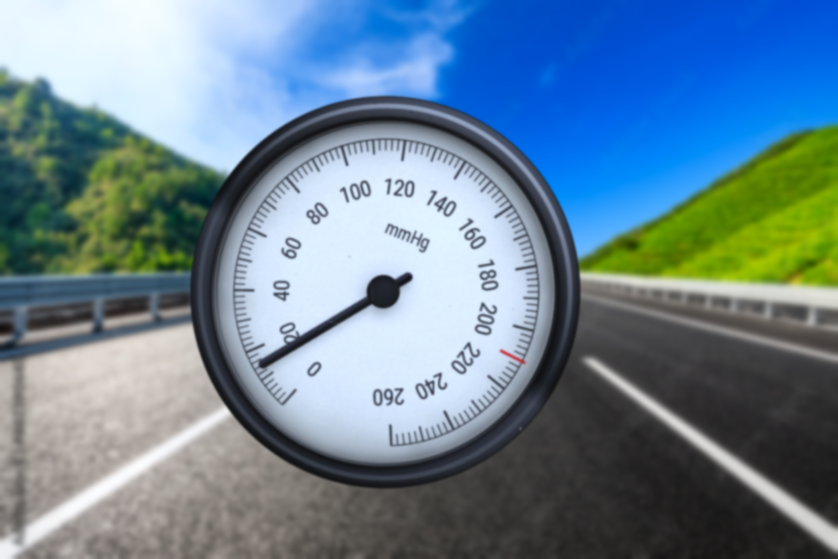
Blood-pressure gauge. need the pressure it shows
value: 14 mmHg
